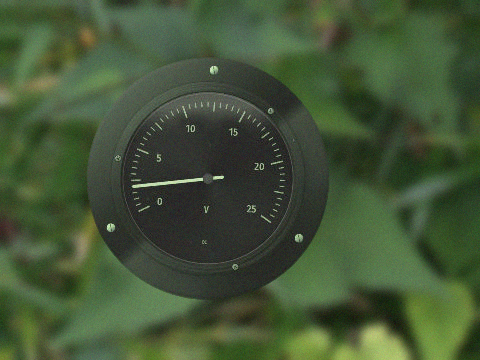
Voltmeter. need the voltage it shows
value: 2 V
